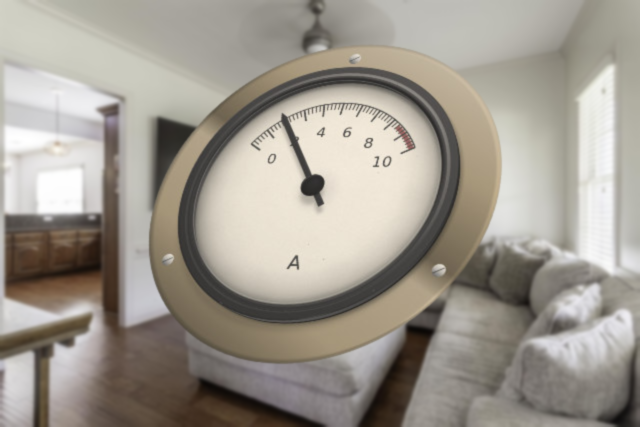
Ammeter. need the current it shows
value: 2 A
